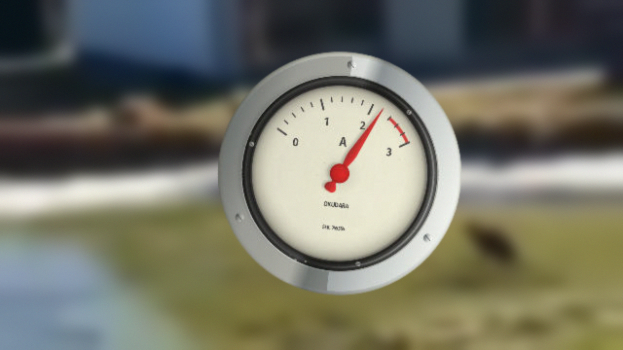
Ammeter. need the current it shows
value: 2.2 A
